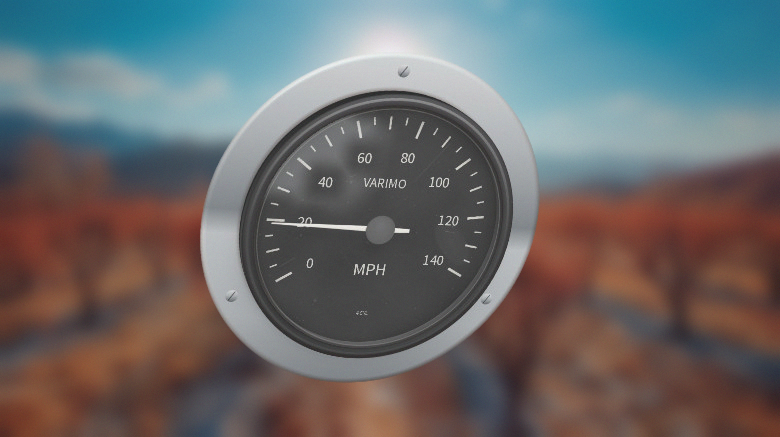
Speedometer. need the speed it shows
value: 20 mph
